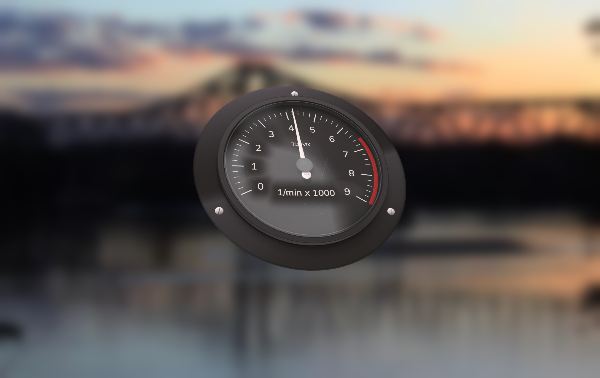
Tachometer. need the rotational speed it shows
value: 4200 rpm
